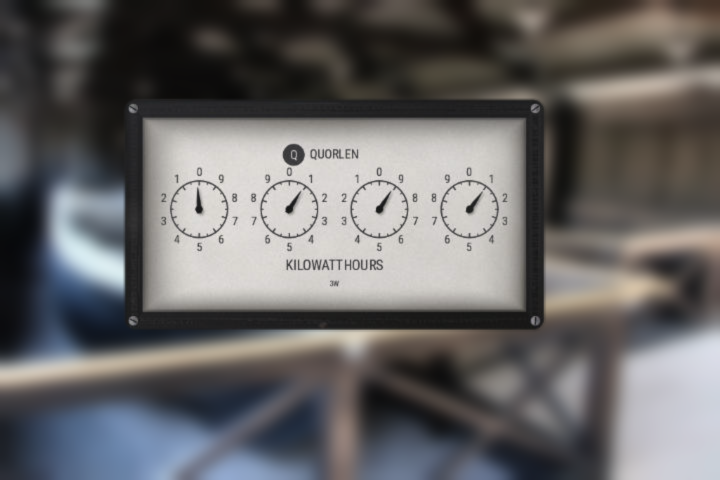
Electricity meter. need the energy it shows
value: 91 kWh
